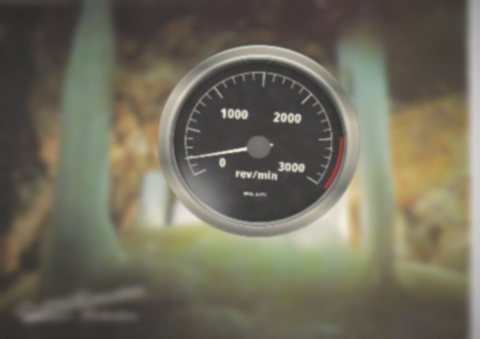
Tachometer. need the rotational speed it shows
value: 200 rpm
